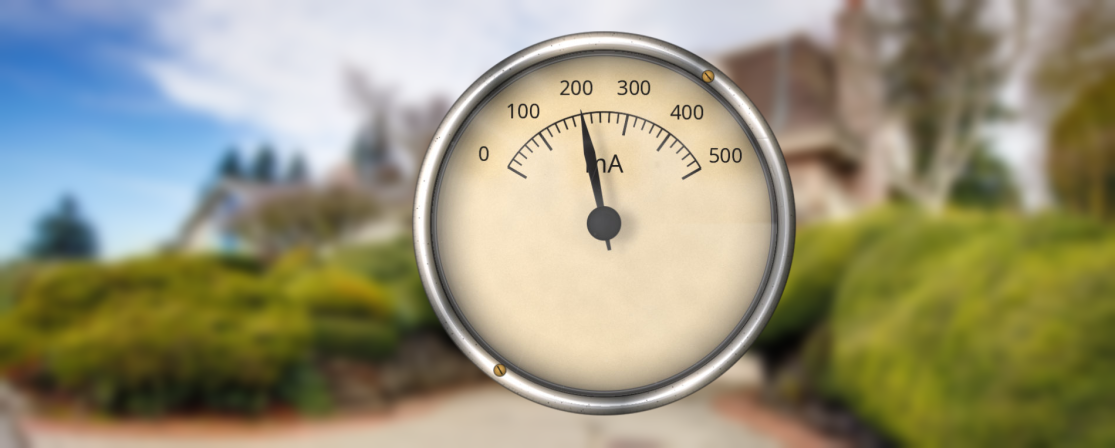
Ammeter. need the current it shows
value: 200 mA
